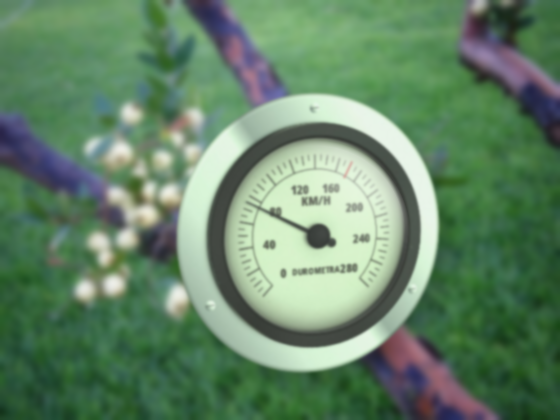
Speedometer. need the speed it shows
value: 75 km/h
